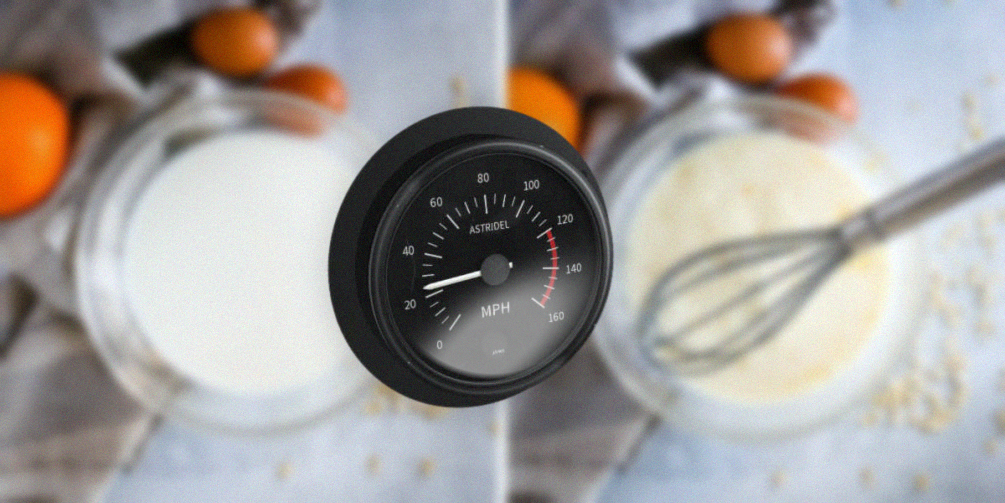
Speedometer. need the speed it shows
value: 25 mph
